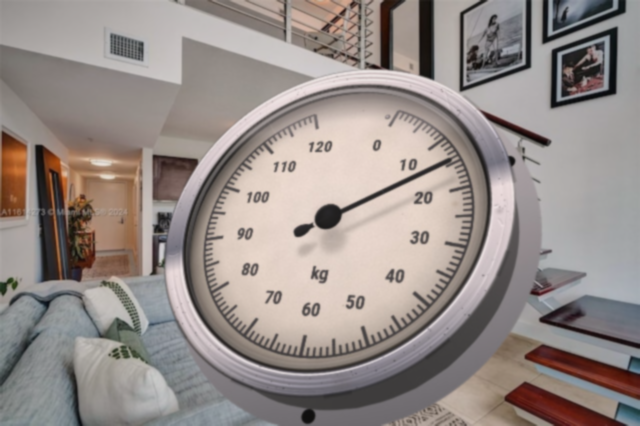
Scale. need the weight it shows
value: 15 kg
